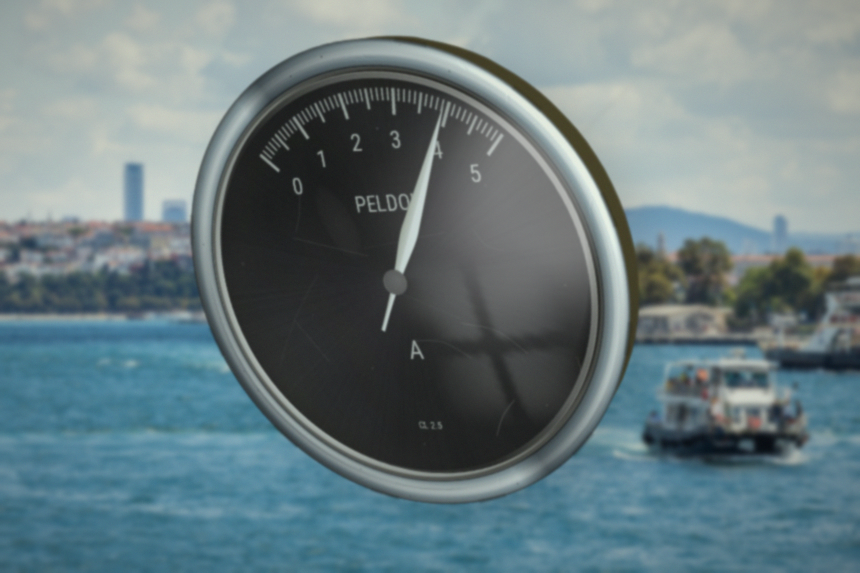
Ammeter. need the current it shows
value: 4 A
